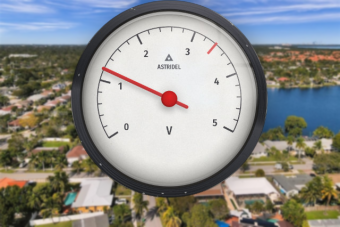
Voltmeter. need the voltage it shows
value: 1.2 V
